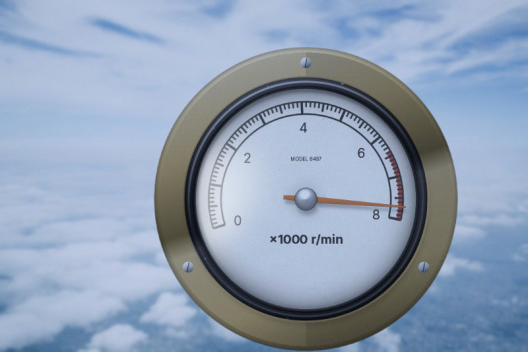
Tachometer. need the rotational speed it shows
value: 7700 rpm
